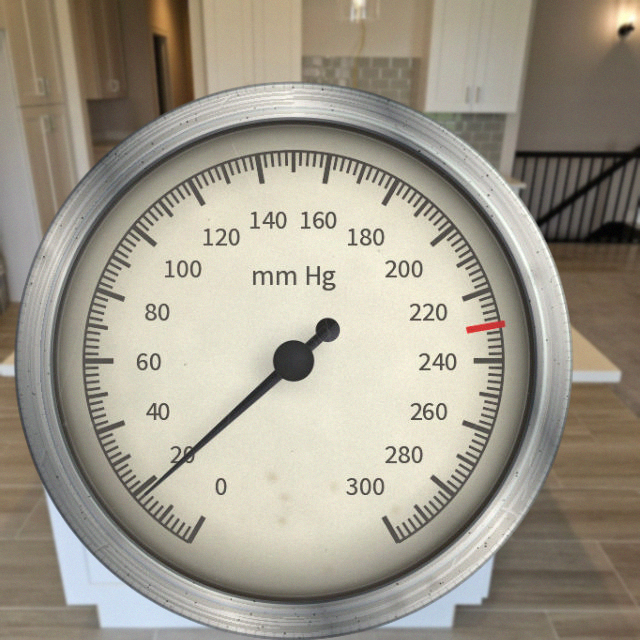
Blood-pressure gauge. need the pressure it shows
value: 18 mmHg
